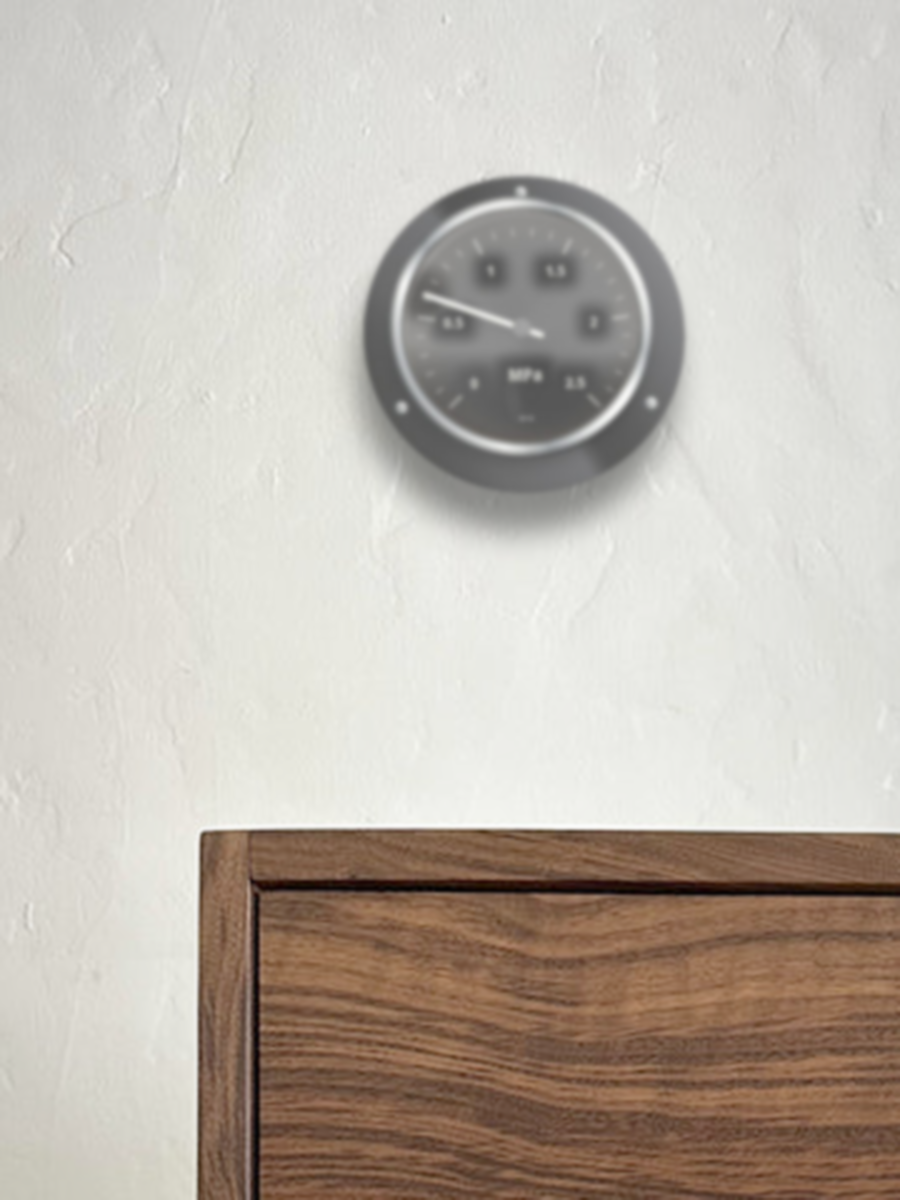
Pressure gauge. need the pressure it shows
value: 0.6 MPa
